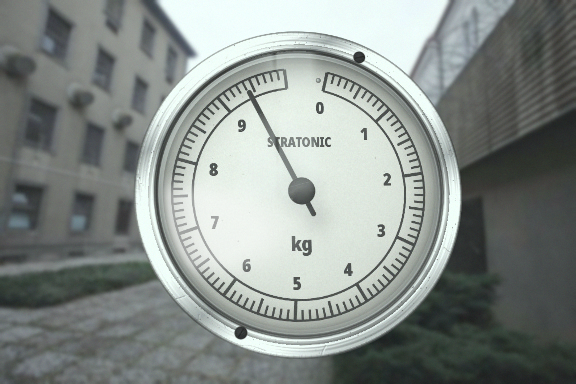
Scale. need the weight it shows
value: 9.4 kg
